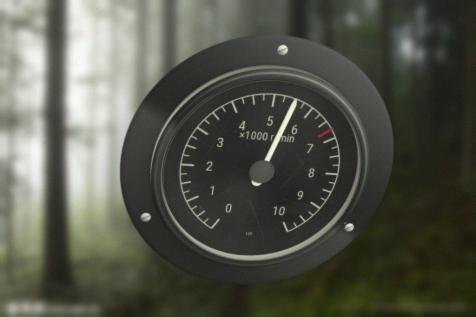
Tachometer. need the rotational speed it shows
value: 5500 rpm
